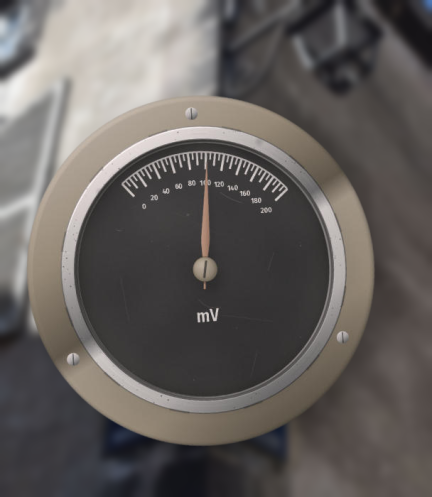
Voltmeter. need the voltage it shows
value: 100 mV
